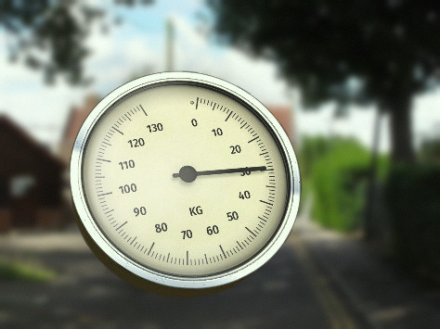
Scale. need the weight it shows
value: 30 kg
